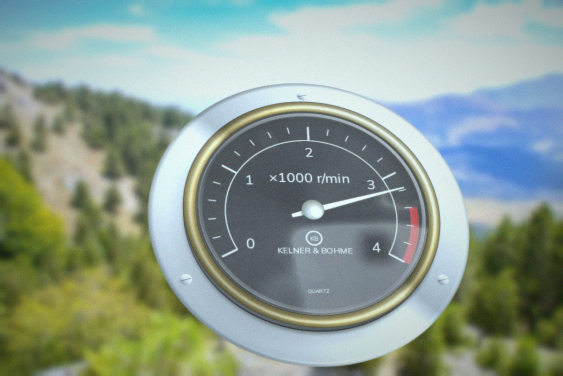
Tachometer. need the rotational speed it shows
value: 3200 rpm
